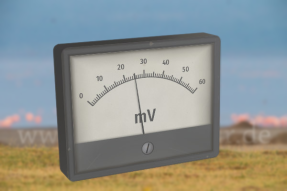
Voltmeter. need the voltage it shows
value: 25 mV
